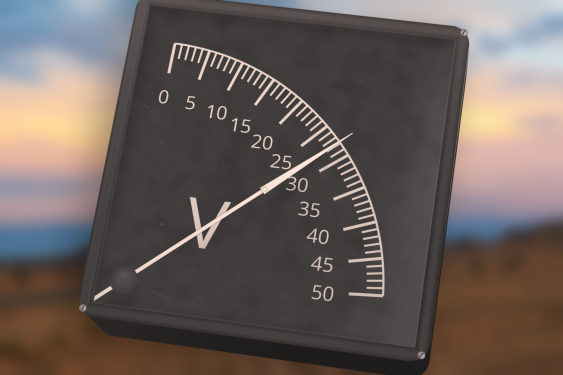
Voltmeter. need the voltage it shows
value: 28 V
